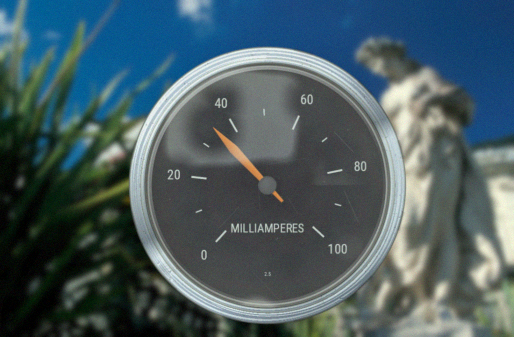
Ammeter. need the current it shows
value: 35 mA
